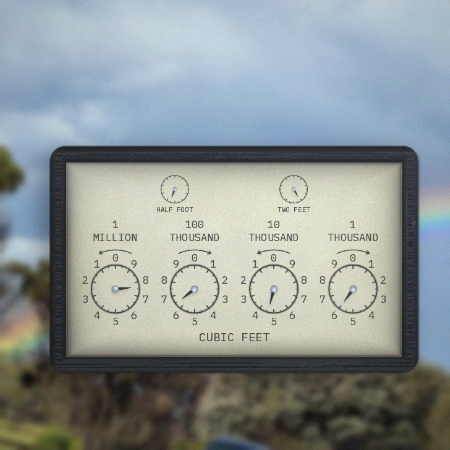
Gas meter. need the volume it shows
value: 764600 ft³
